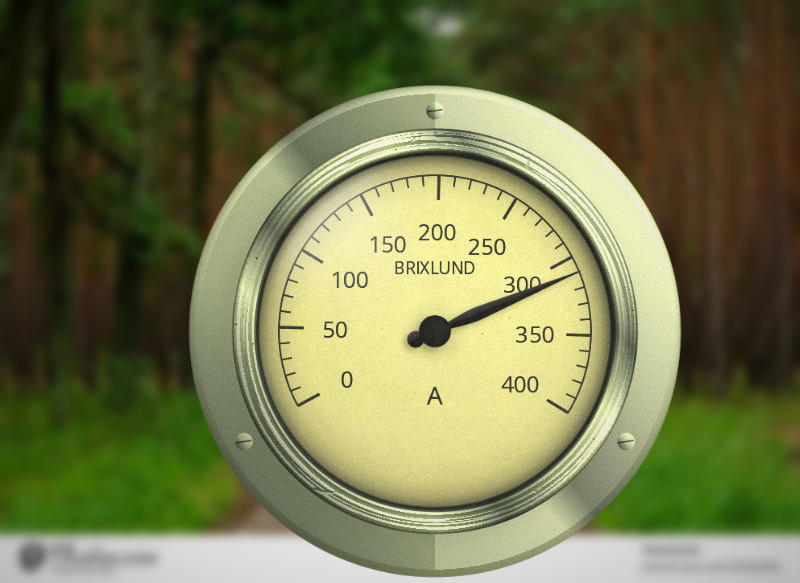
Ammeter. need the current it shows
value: 310 A
